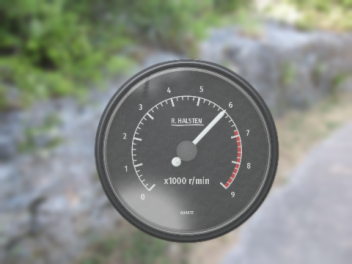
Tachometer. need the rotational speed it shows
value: 6000 rpm
